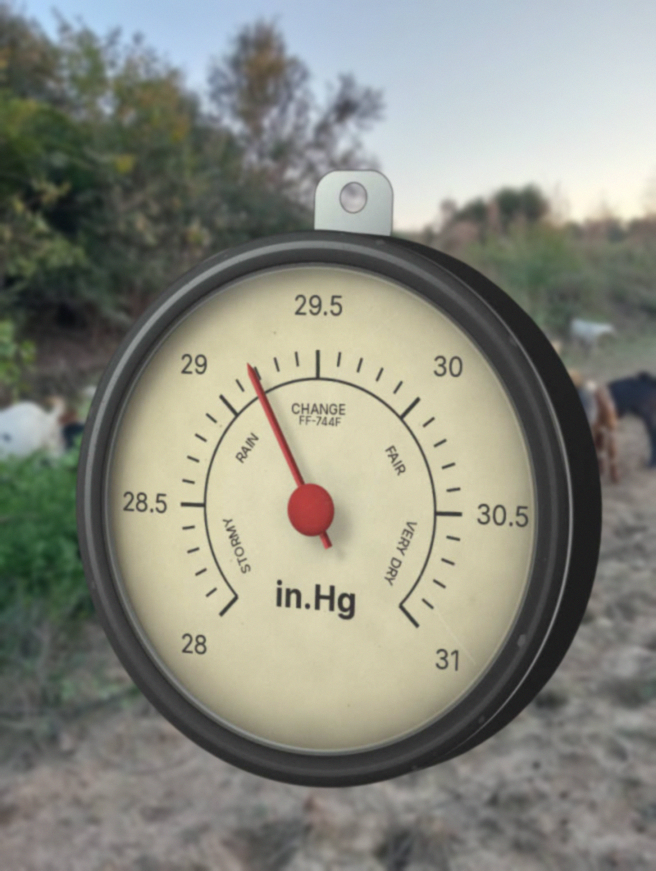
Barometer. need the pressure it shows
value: 29.2 inHg
